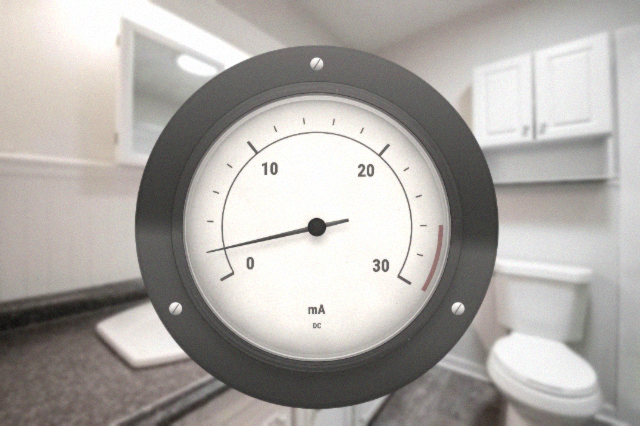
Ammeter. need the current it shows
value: 2 mA
